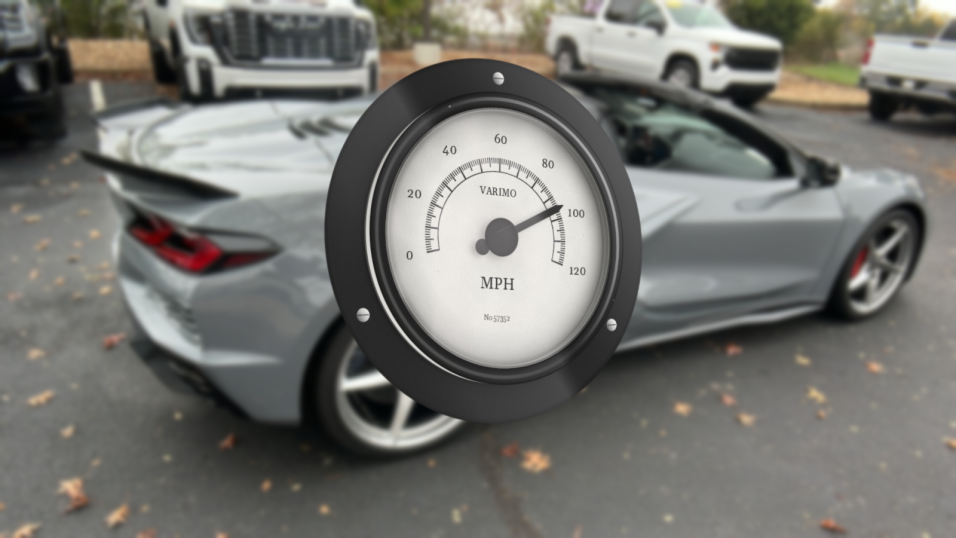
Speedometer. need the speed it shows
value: 95 mph
